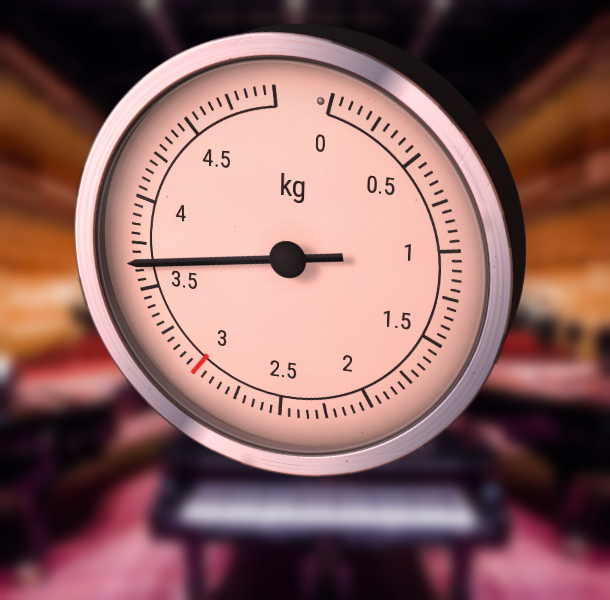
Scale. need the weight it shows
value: 3.65 kg
